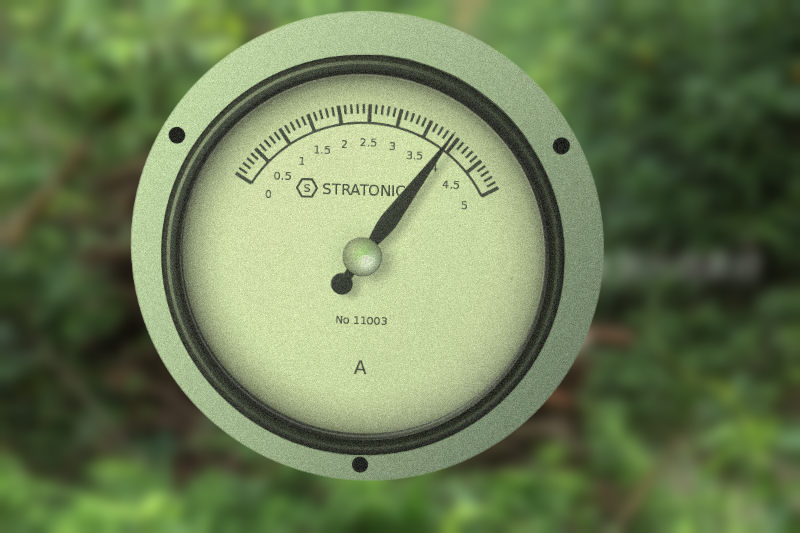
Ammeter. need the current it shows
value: 3.9 A
